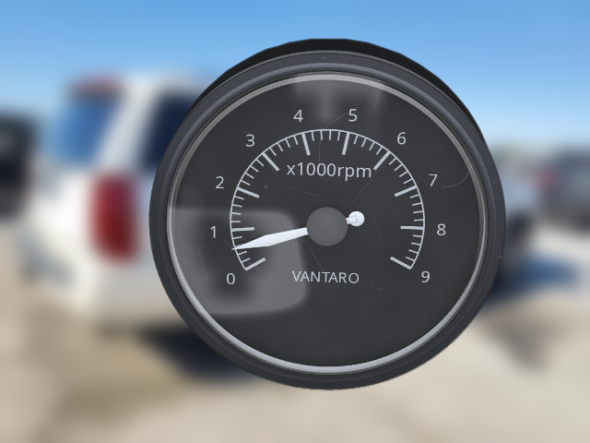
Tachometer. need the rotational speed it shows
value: 600 rpm
